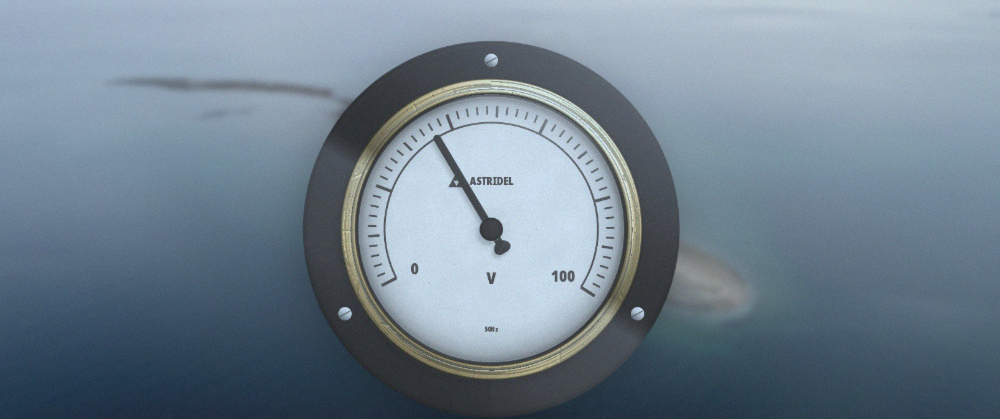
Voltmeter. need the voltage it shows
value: 36 V
